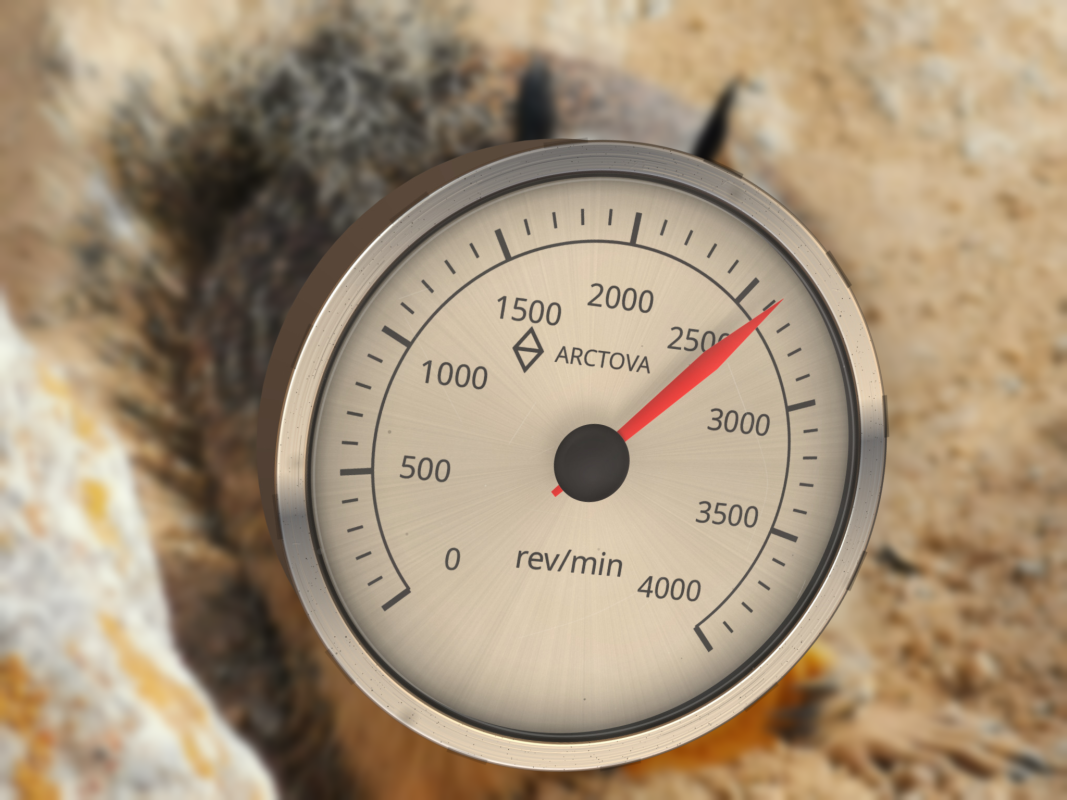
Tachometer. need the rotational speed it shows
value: 2600 rpm
